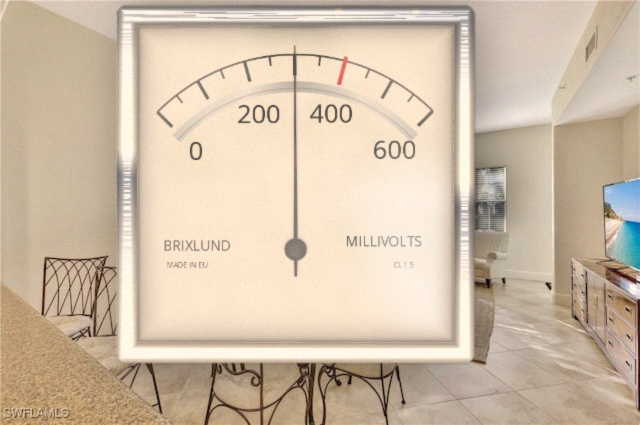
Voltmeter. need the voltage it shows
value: 300 mV
